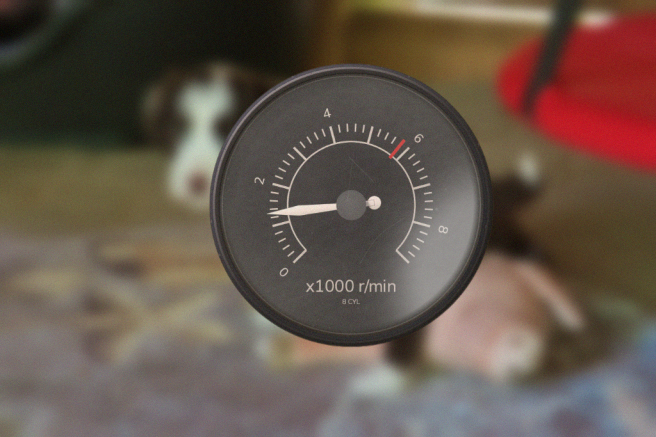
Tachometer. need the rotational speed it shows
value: 1300 rpm
